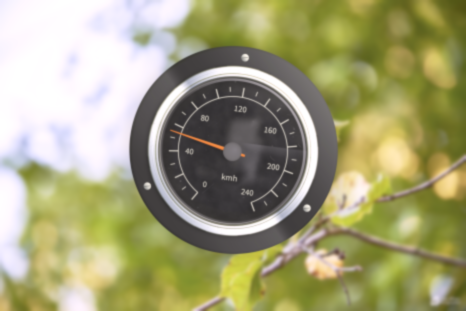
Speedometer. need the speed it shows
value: 55 km/h
